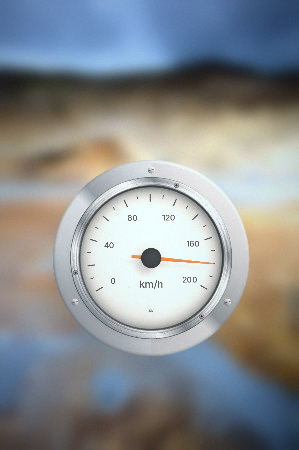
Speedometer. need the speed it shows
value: 180 km/h
